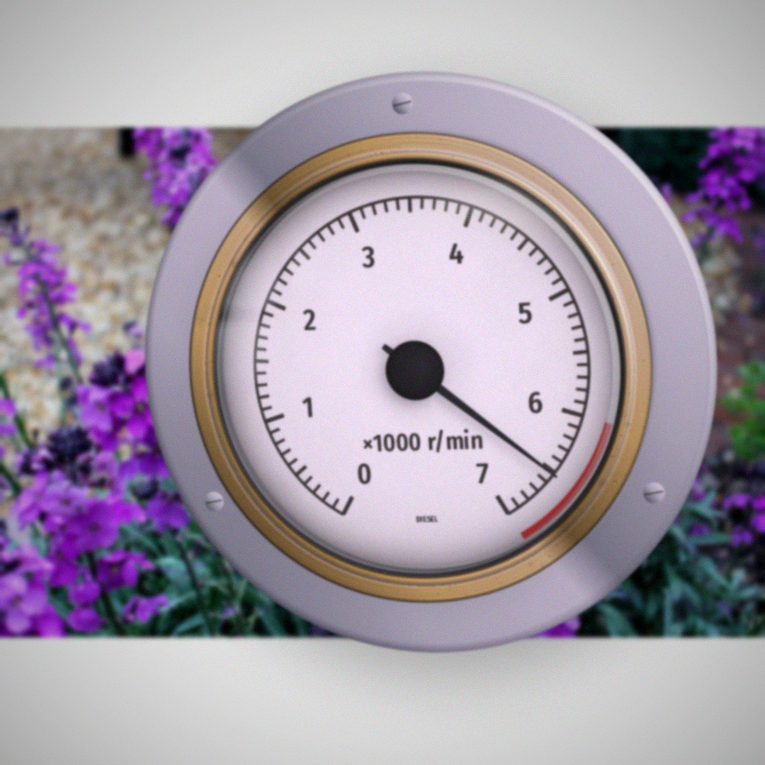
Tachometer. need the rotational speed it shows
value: 6500 rpm
